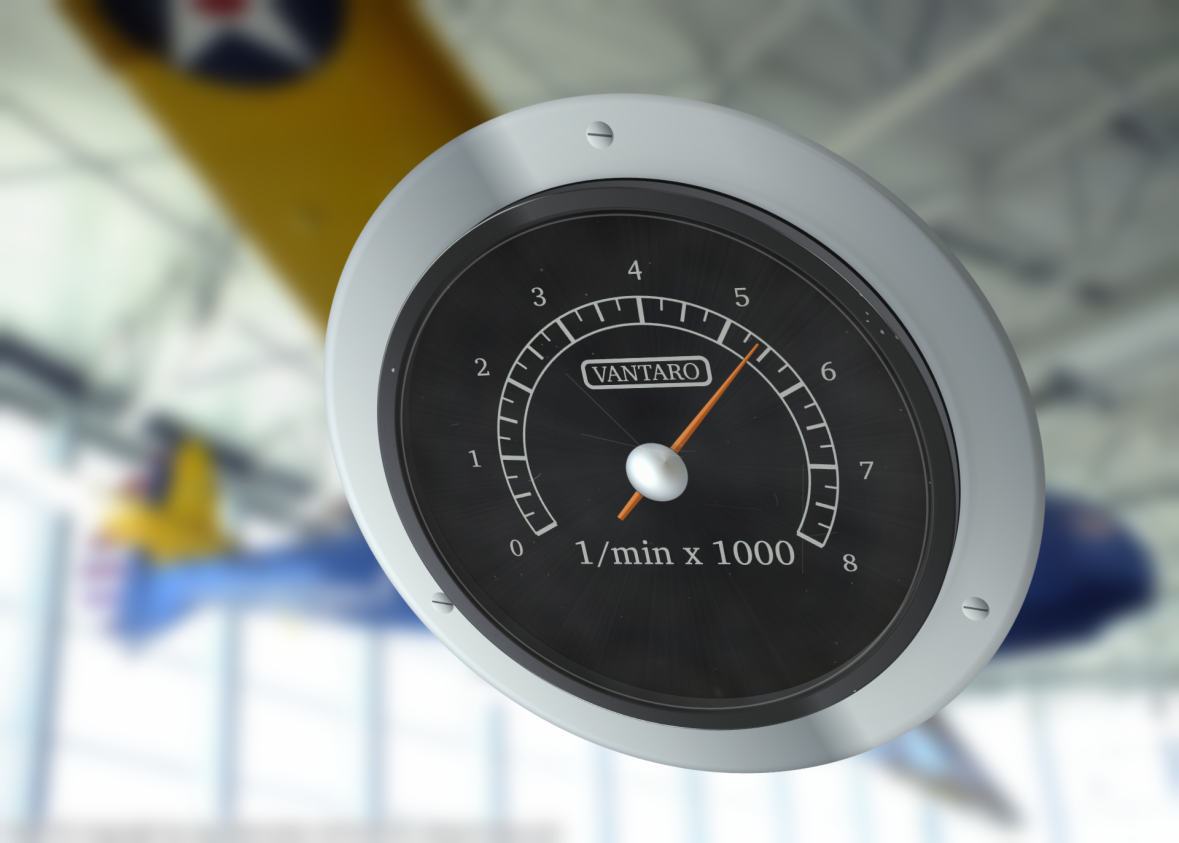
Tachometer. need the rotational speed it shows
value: 5375 rpm
